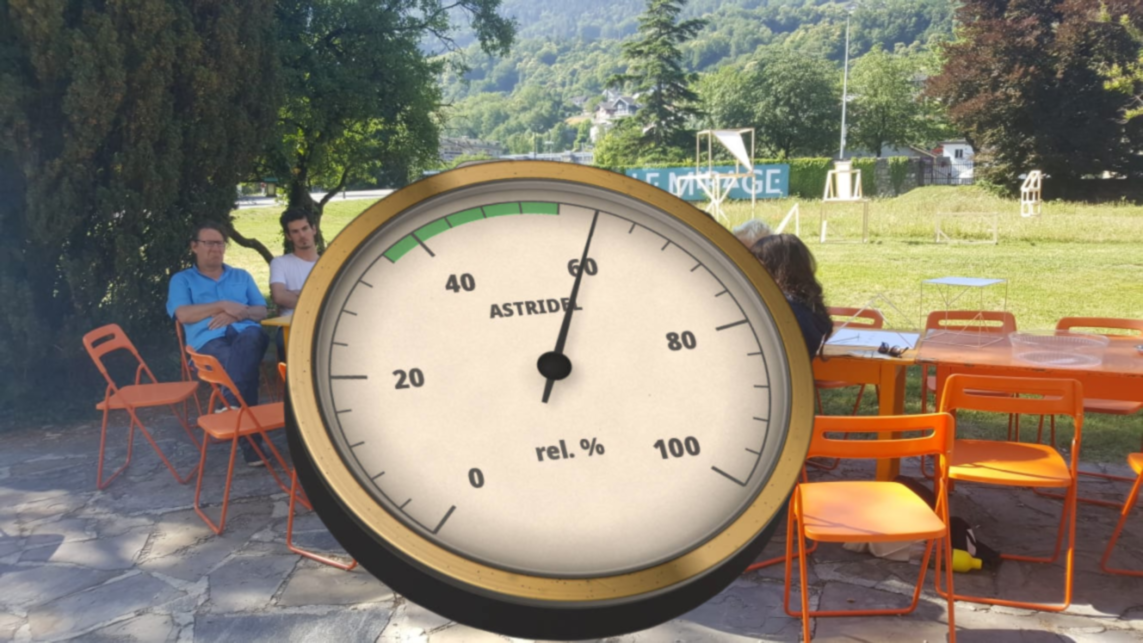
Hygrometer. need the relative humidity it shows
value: 60 %
